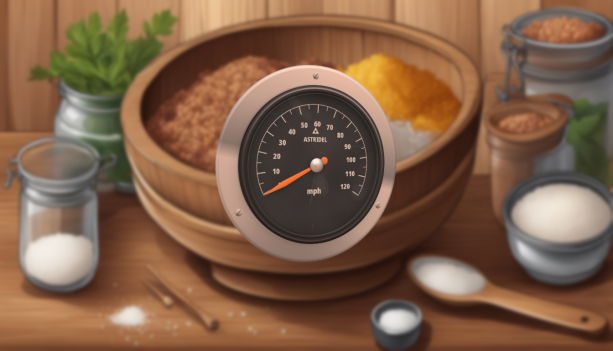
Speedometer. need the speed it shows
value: 0 mph
